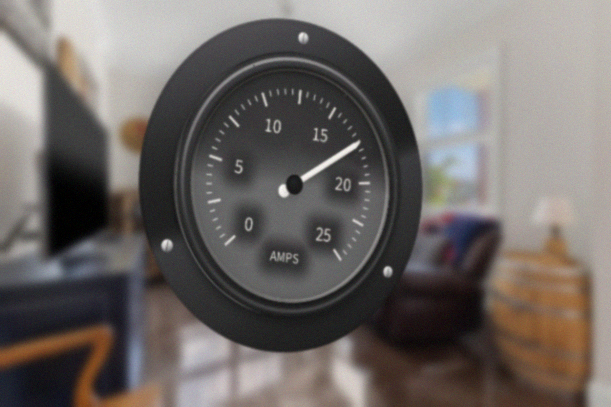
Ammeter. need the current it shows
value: 17.5 A
